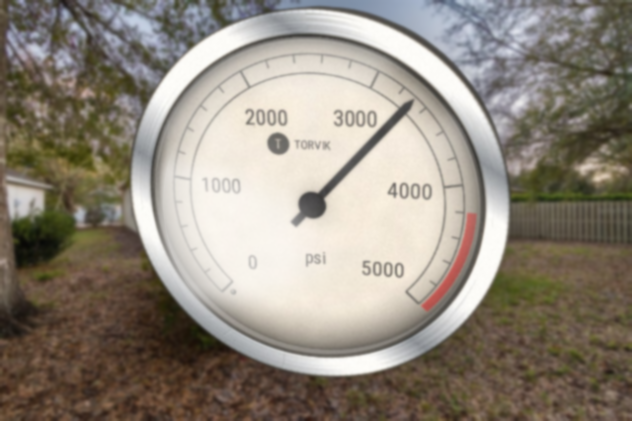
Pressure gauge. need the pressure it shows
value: 3300 psi
